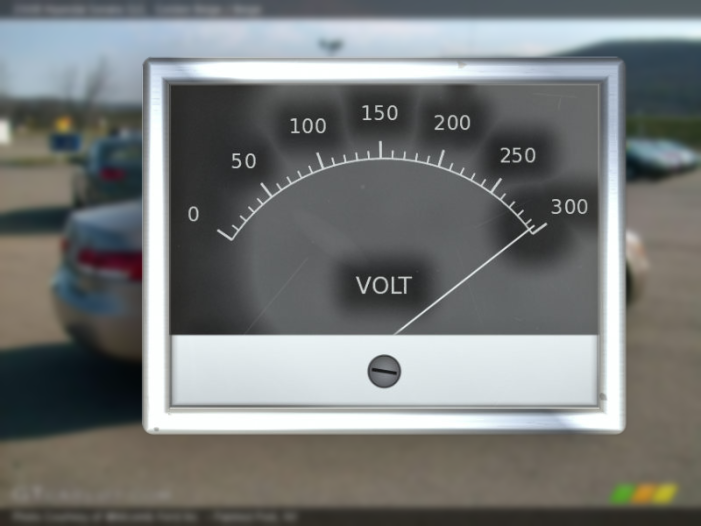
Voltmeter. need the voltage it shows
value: 295 V
